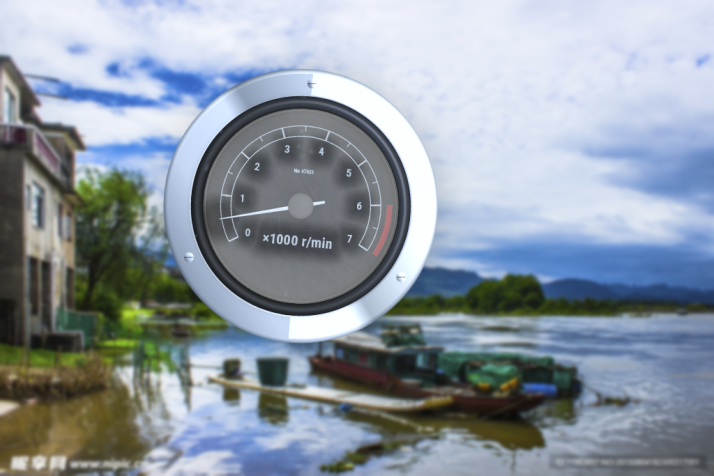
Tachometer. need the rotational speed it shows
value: 500 rpm
